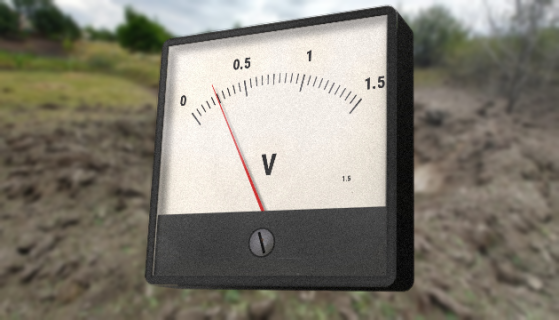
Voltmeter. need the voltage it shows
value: 0.25 V
